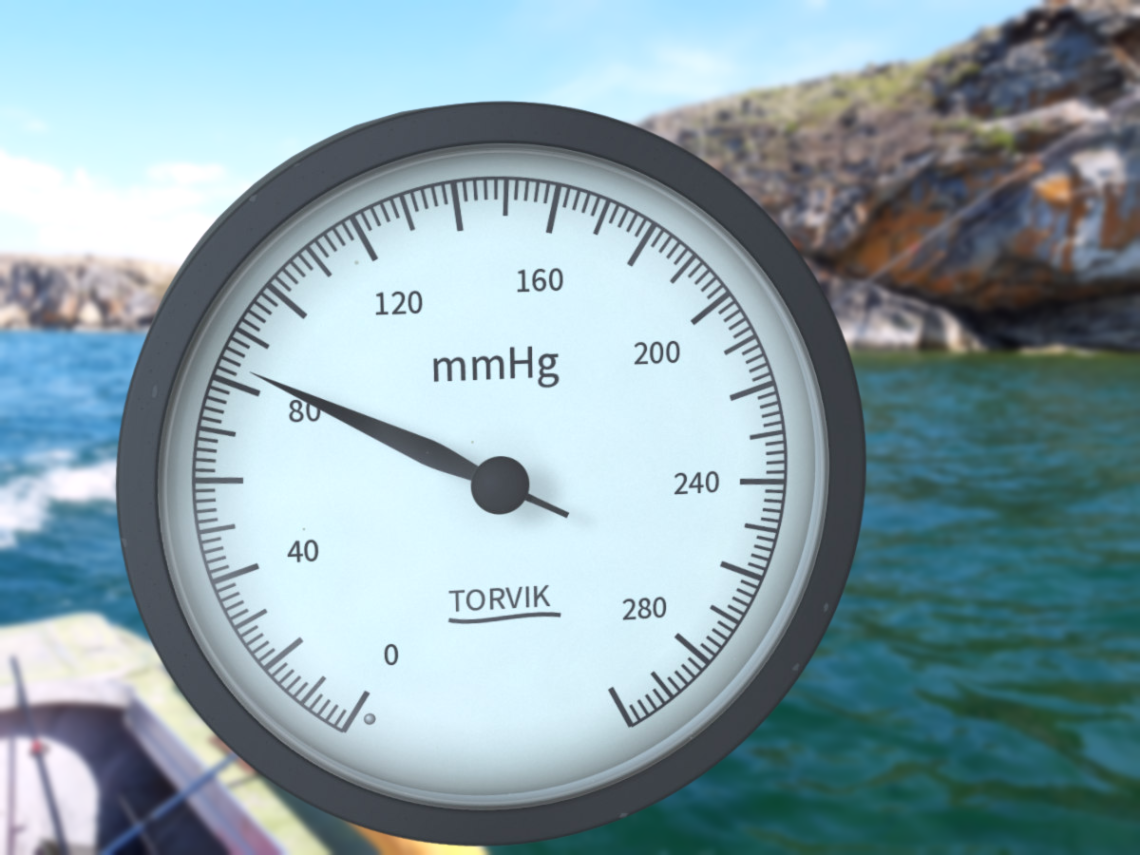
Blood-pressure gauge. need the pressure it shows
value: 84 mmHg
